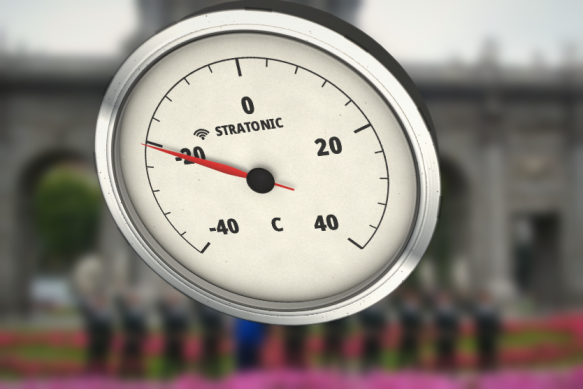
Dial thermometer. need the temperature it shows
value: -20 °C
